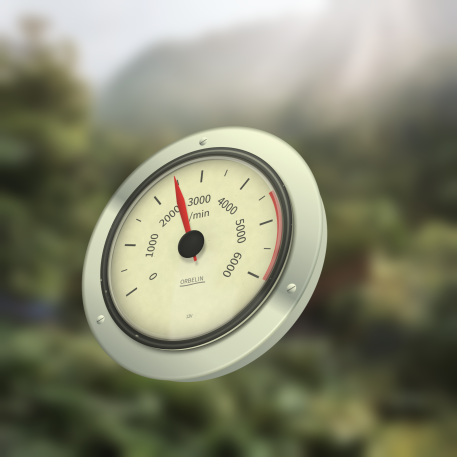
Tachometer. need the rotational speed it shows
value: 2500 rpm
